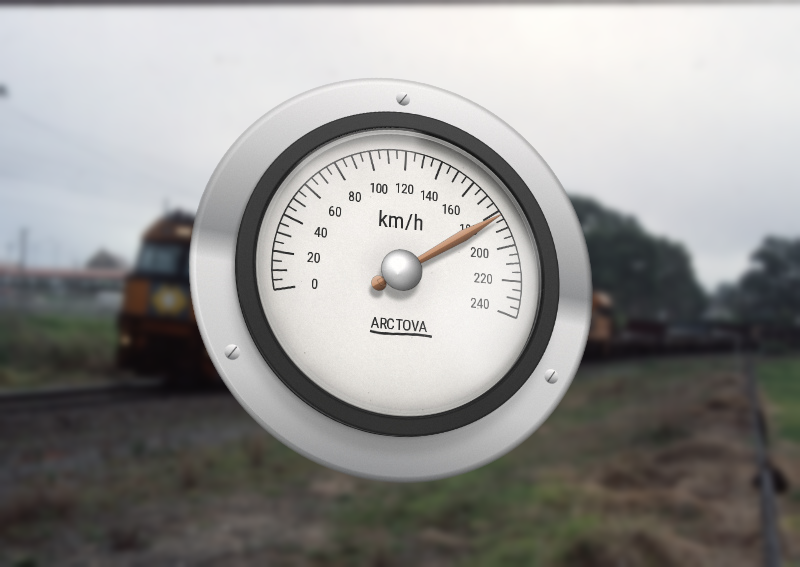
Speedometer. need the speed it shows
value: 182.5 km/h
